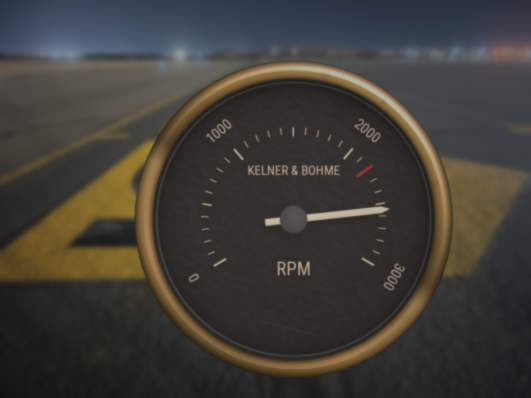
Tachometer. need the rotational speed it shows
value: 2550 rpm
